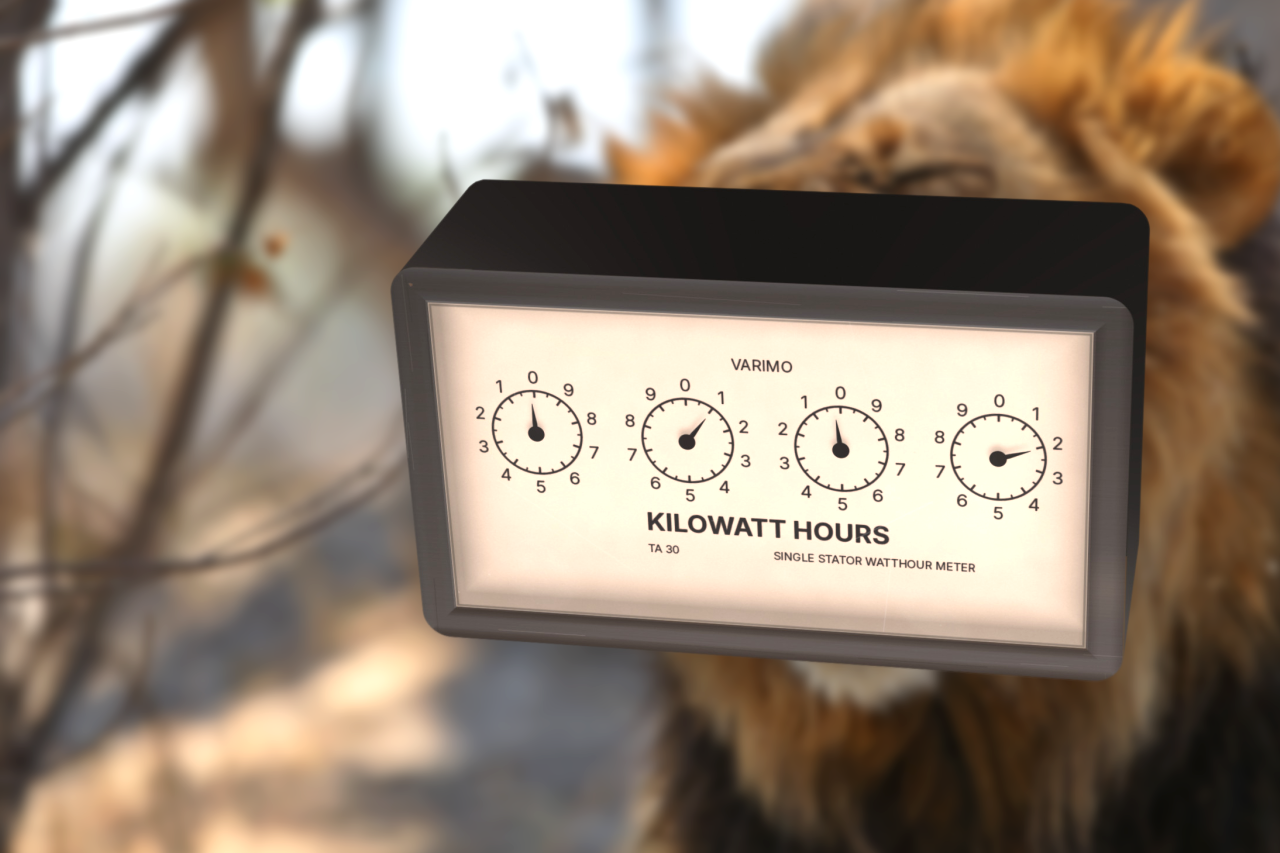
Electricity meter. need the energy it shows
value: 102 kWh
